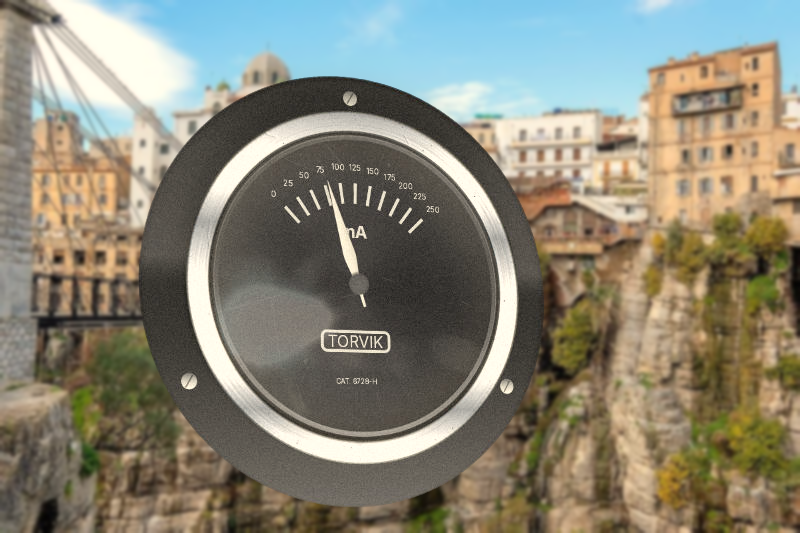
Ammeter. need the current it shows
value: 75 mA
